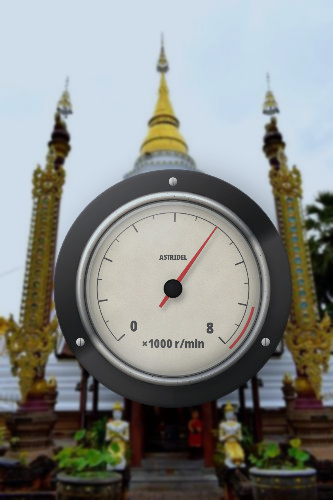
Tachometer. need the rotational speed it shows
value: 5000 rpm
